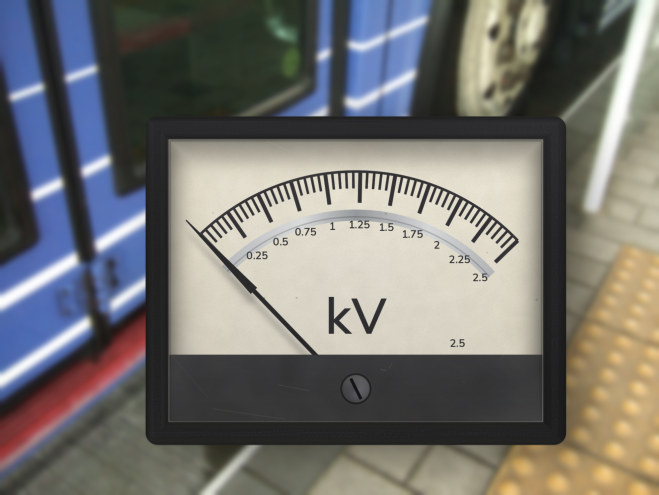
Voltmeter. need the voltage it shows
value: 0 kV
